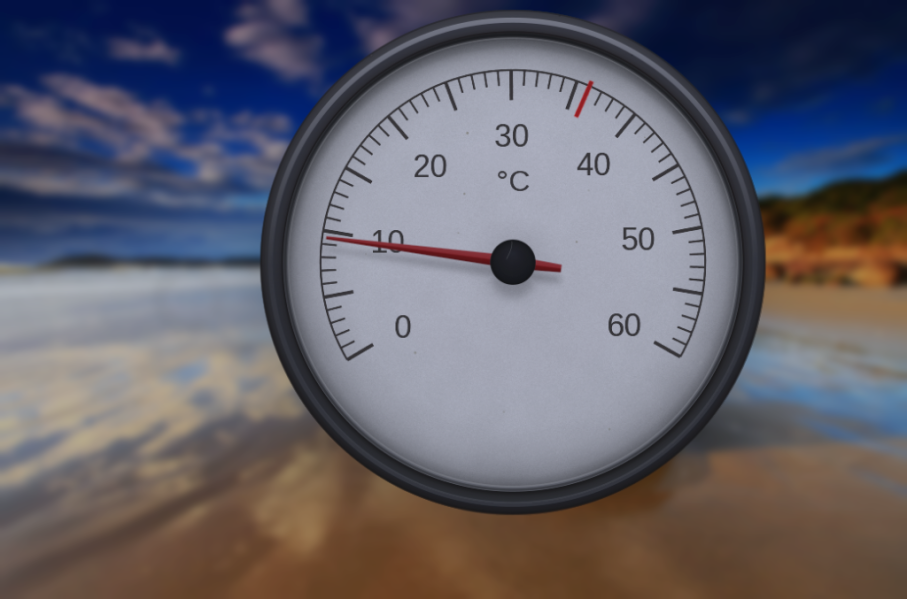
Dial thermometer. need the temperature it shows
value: 9.5 °C
